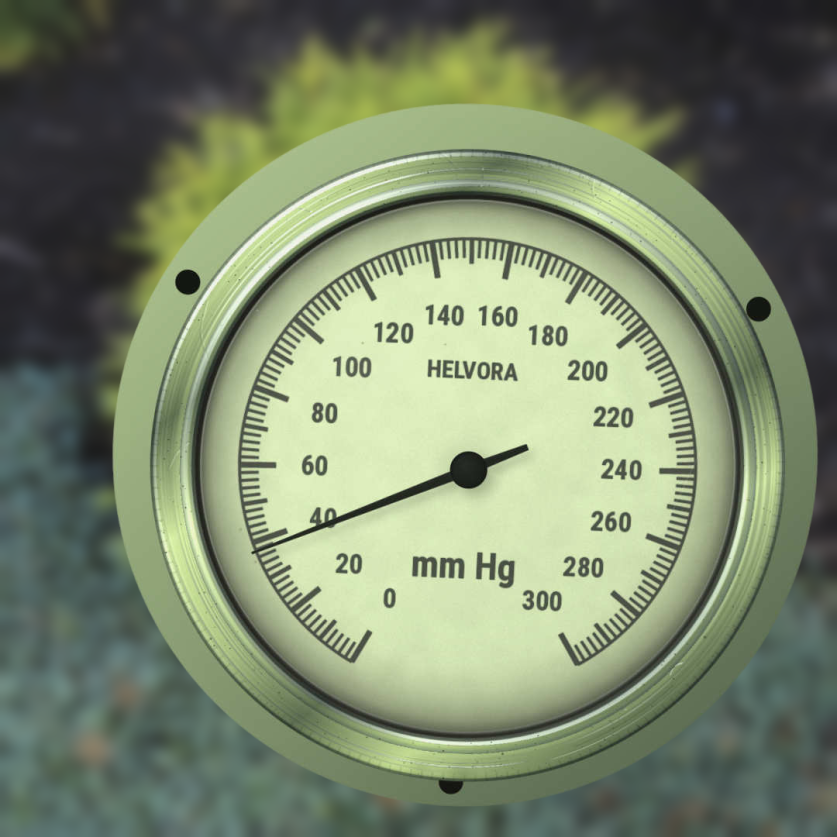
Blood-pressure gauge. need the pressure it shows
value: 38 mmHg
